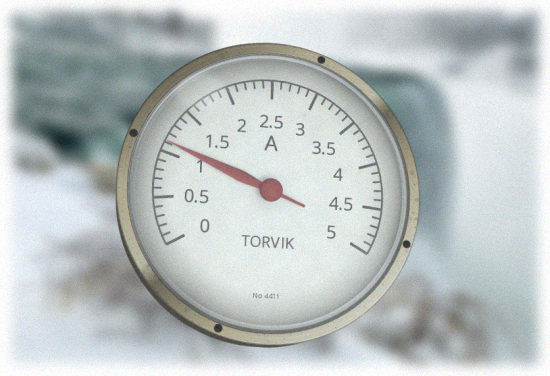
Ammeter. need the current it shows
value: 1.1 A
